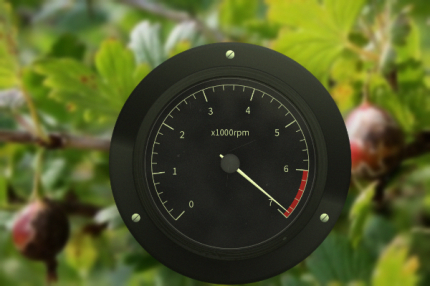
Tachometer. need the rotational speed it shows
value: 6900 rpm
